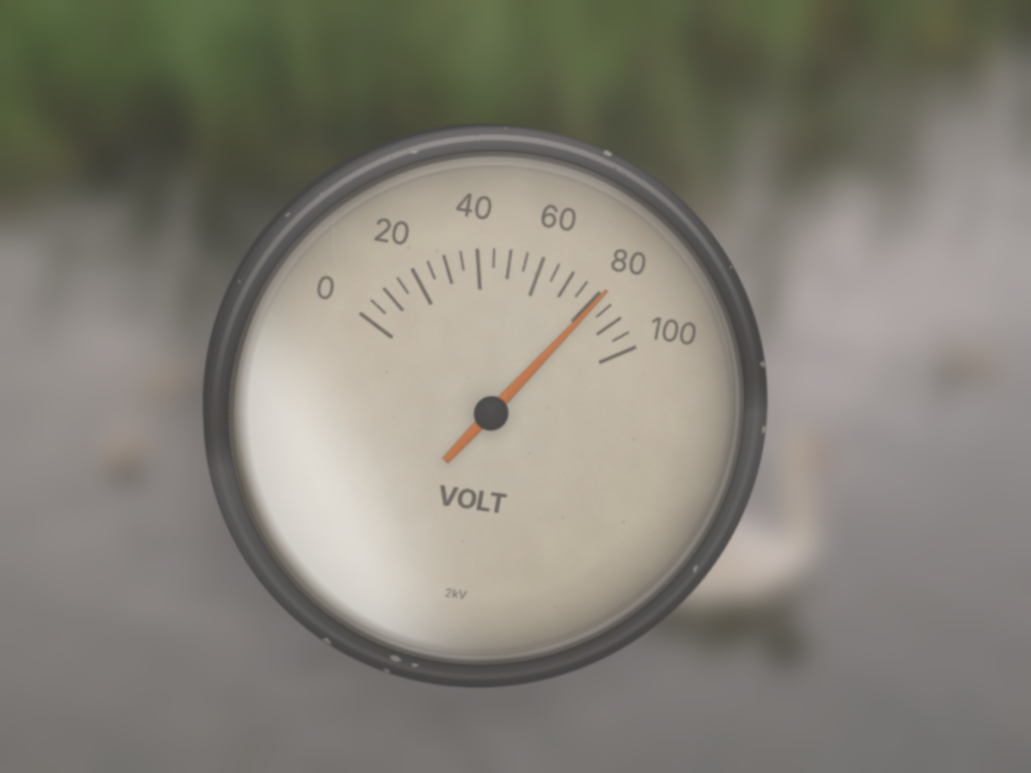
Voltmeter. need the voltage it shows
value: 80 V
